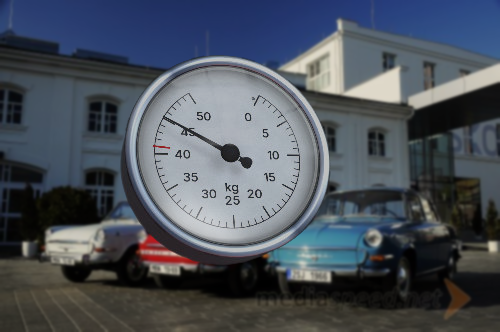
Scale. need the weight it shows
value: 45 kg
